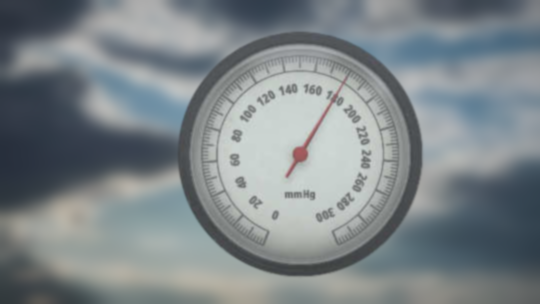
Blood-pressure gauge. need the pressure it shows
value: 180 mmHg
